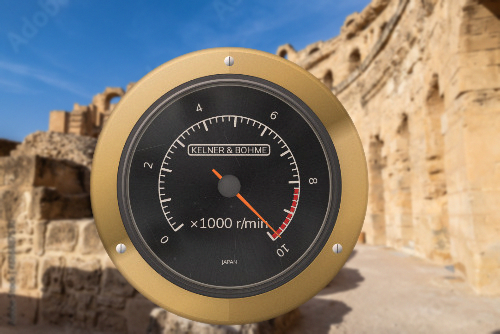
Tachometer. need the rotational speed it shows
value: 9800 rpm
